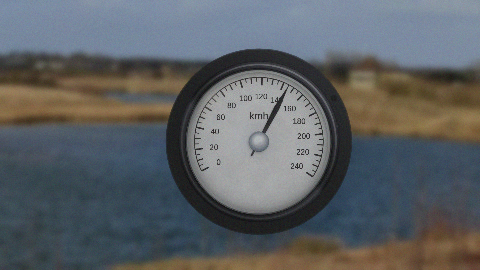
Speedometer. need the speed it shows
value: 145 km/h
